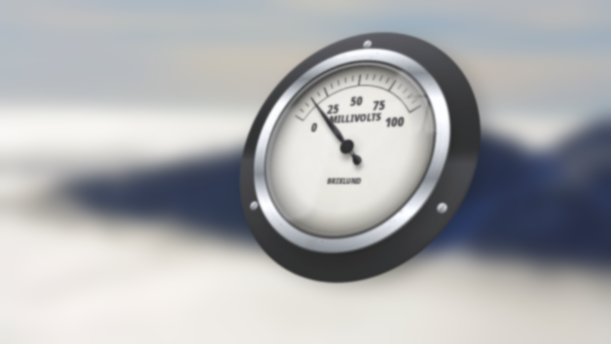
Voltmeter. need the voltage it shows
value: 15 mV
